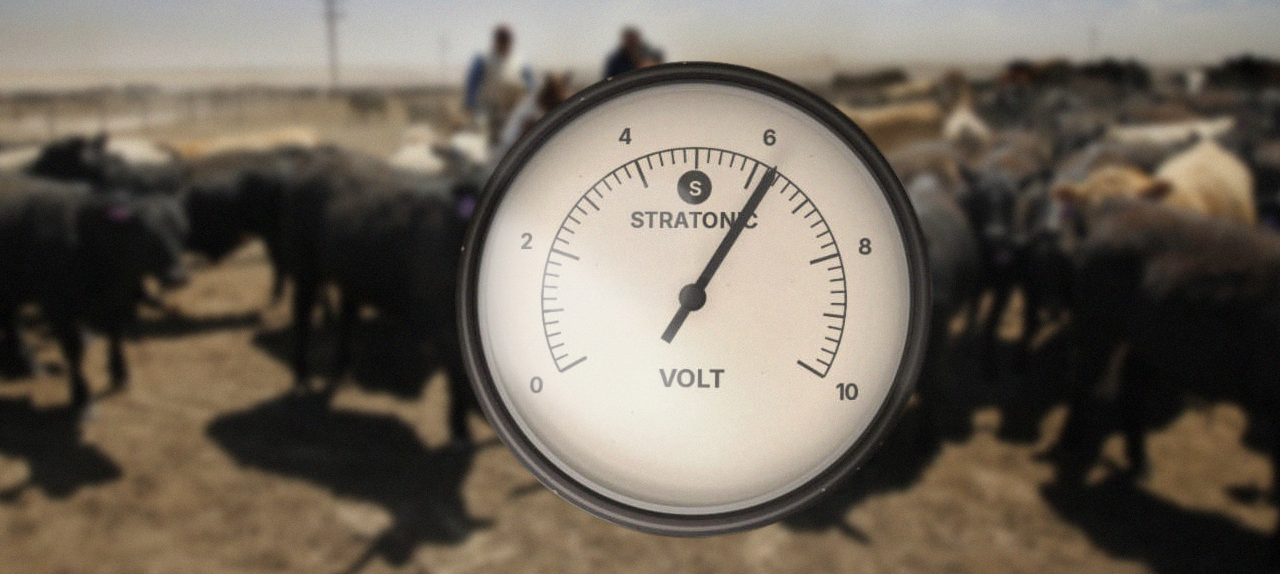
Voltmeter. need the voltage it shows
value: 6.3 V
